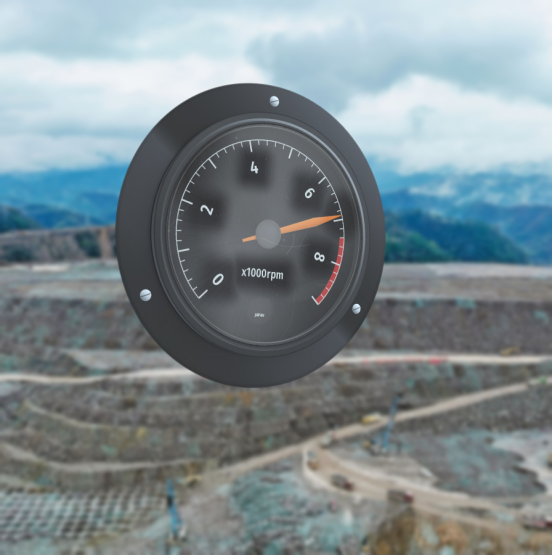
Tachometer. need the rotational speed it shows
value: 6900 rpm
